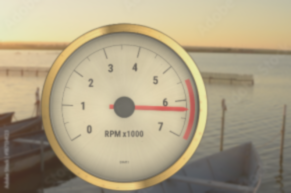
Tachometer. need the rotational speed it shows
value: 6250 rpm
